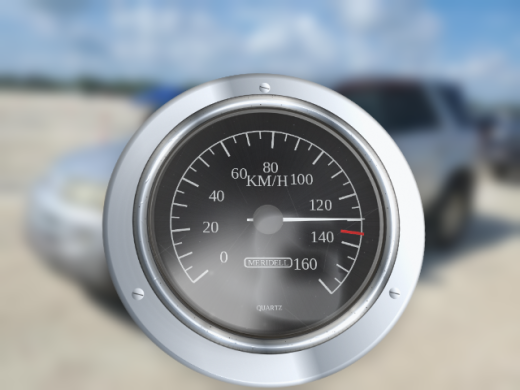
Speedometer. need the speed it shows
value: 130 km/h
